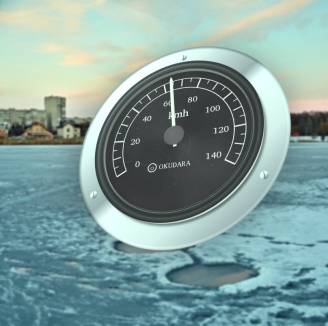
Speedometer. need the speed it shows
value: 65 km/h
